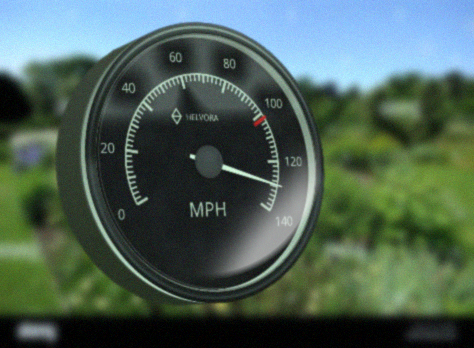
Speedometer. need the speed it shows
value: 130 mph
